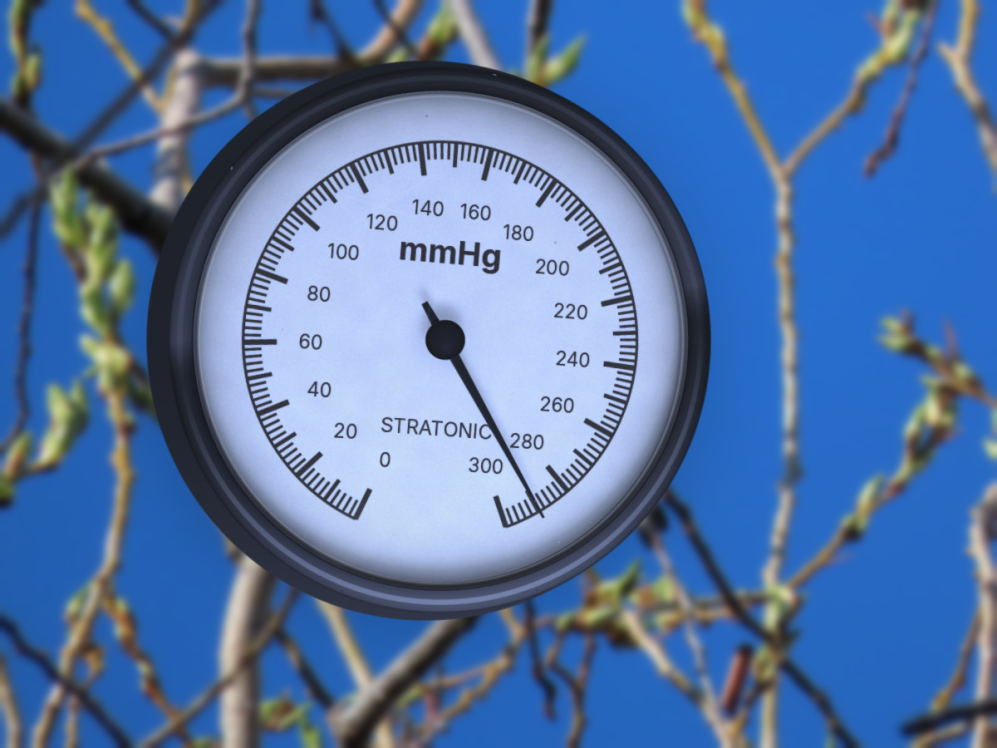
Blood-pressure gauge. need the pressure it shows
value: 290 mmHg
